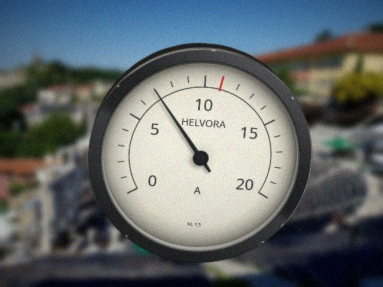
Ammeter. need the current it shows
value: 7 A
